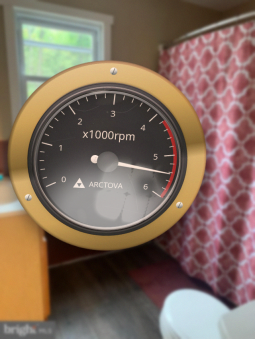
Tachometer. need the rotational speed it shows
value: 5400 rpm
